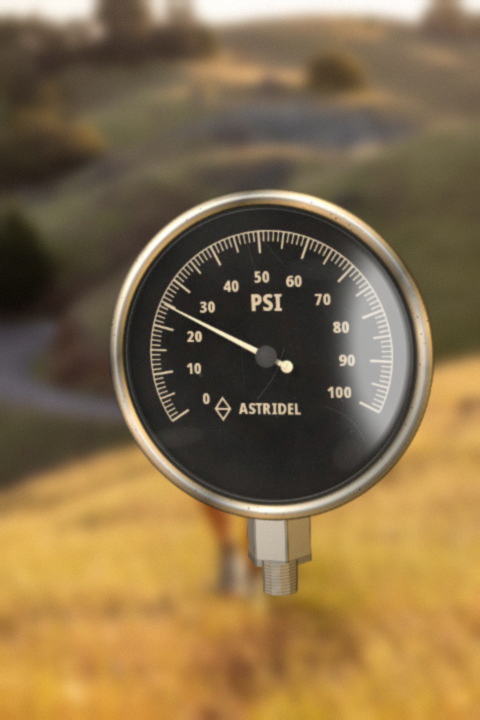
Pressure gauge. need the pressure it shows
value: 25 psi
